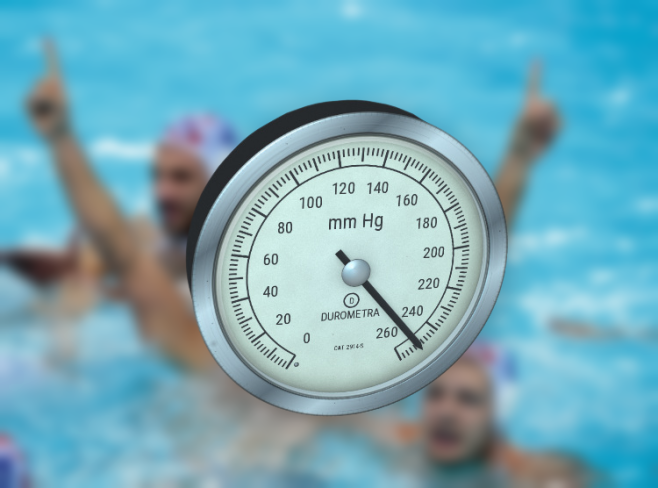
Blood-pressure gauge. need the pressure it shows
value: 250 mmHg
